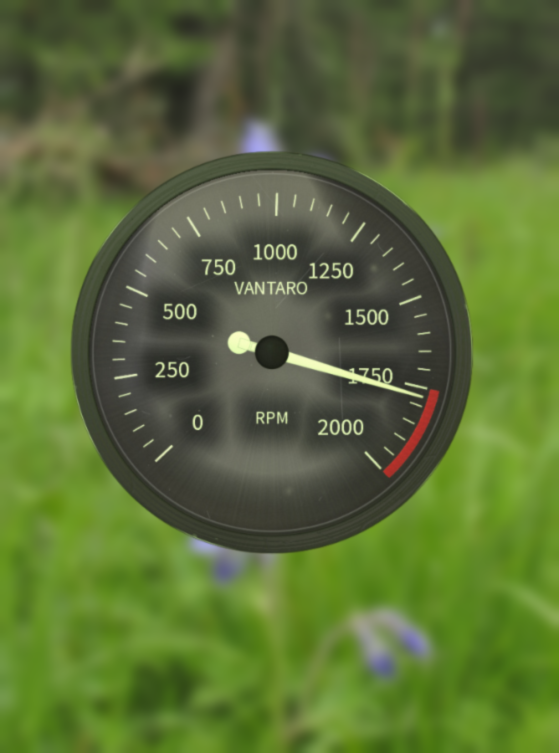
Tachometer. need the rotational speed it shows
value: 1775 rpm
